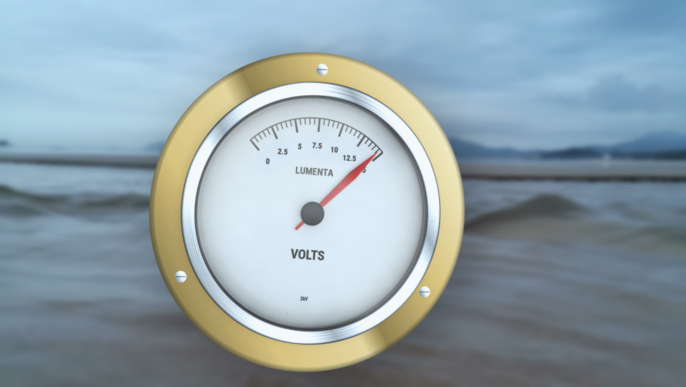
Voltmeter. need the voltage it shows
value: 14.5 V
